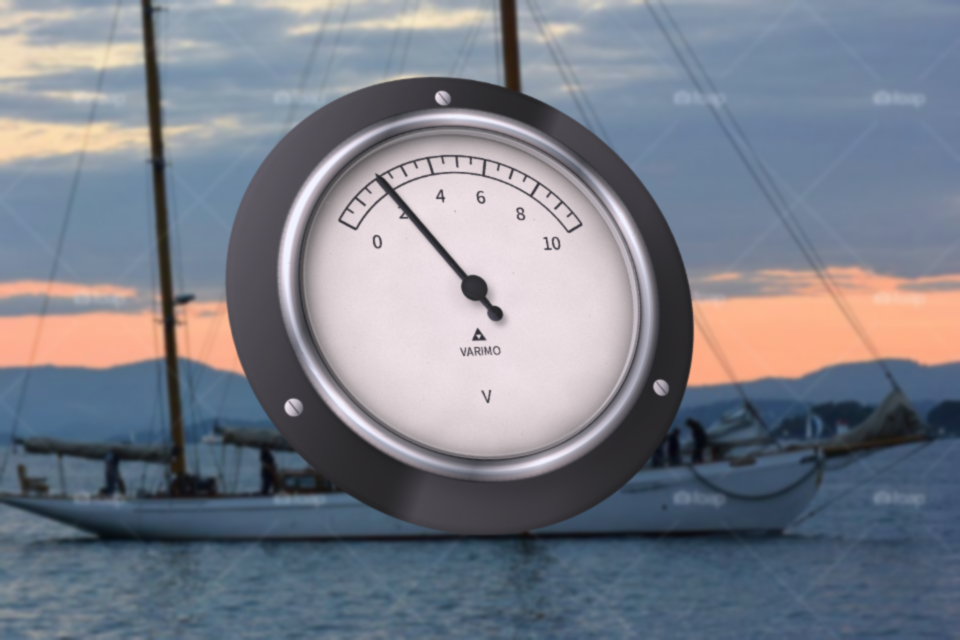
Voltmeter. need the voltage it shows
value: 2 V
